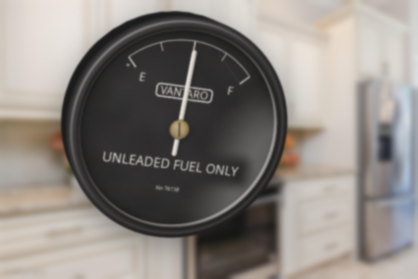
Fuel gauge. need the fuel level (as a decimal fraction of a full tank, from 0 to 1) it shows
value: 0.5
